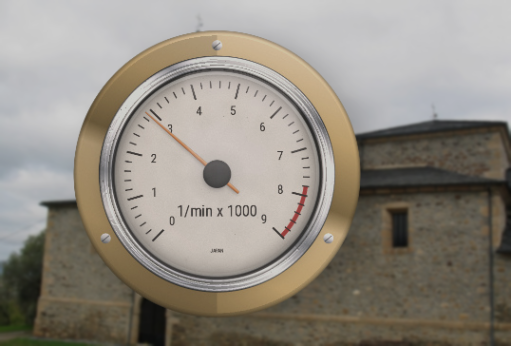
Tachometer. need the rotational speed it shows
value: 2900 rpm
